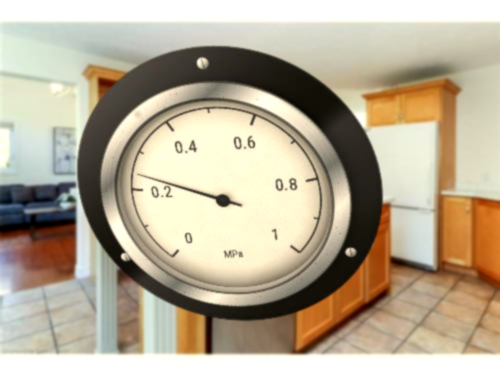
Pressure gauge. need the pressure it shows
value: 0.25 MPa
